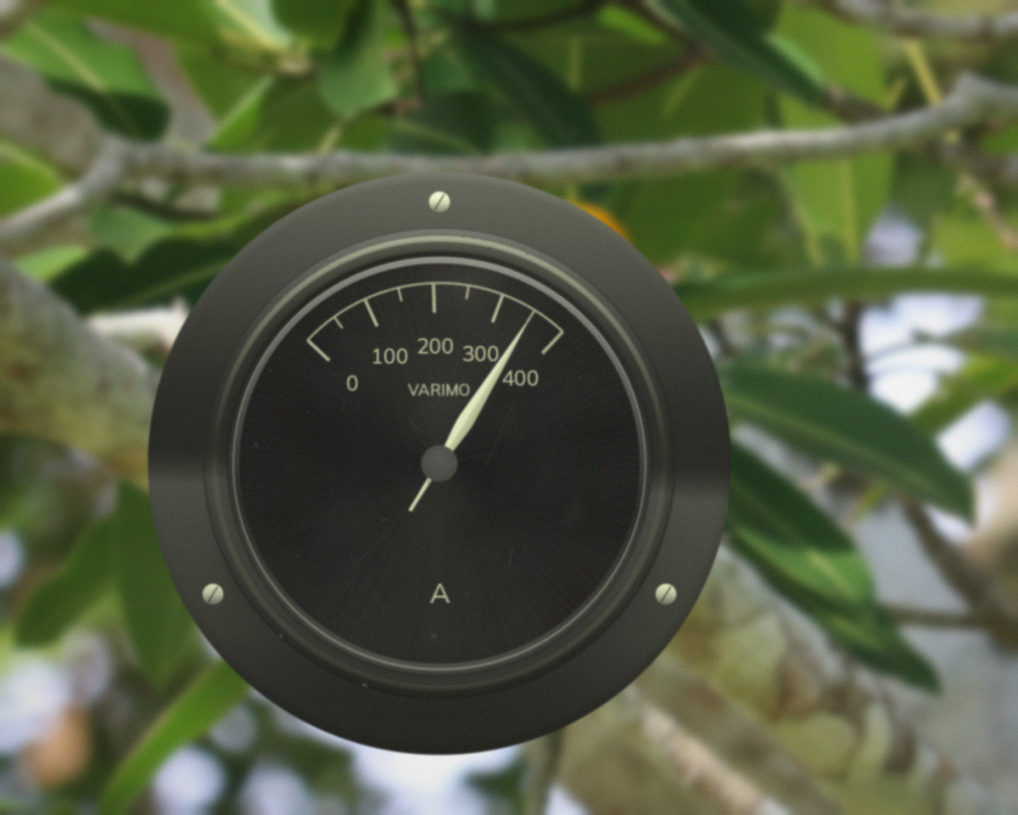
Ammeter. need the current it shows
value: 350 A
